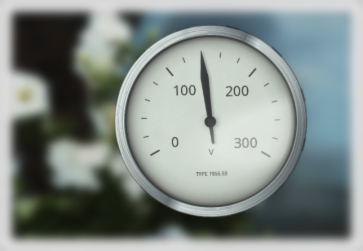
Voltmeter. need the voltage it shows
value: 140 V
